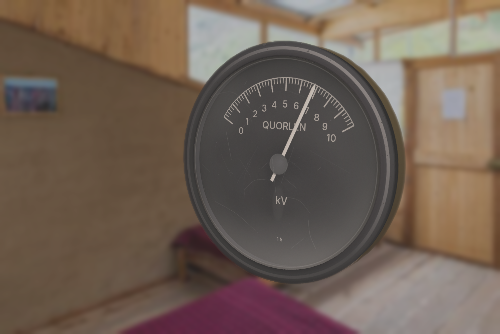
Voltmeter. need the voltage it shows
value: 7 kV
